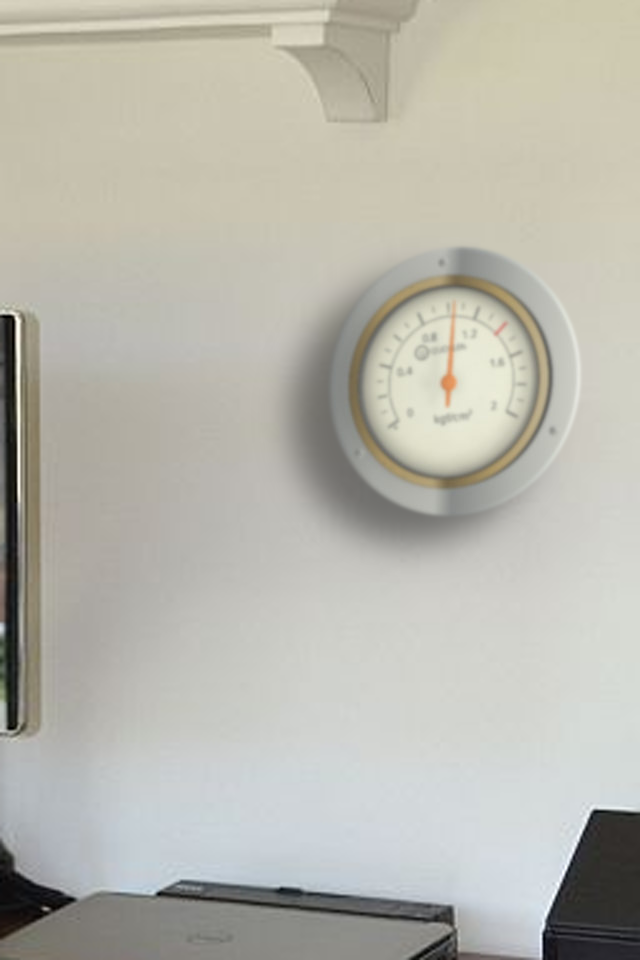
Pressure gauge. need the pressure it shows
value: 1.05 kg/cm²
